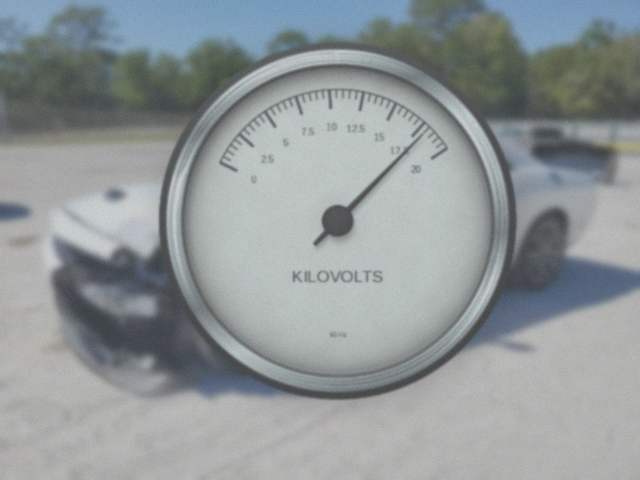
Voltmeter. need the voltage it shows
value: 18 kV
